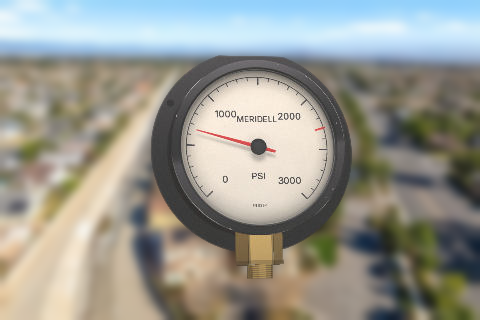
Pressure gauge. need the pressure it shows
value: 650 psi
